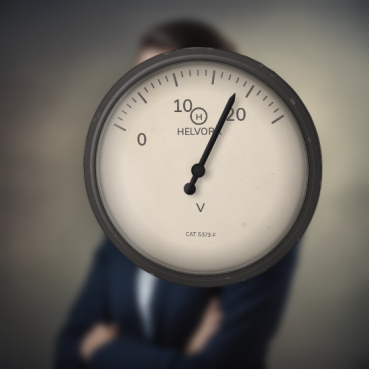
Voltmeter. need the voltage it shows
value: 18.5 V
